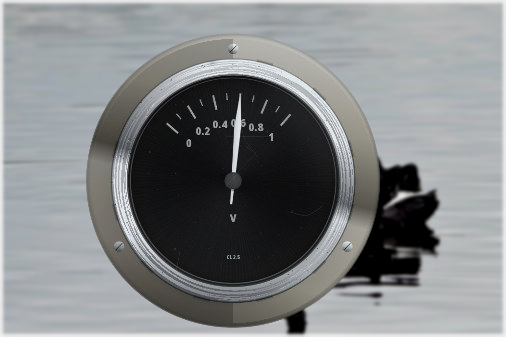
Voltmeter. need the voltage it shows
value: 0.6 V
